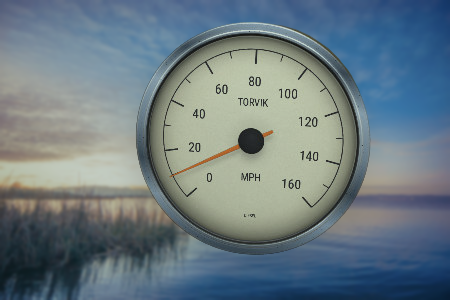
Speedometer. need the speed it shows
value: 10 mph
